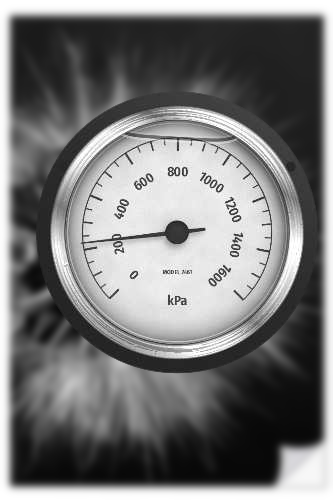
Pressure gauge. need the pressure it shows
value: 225 kPa
